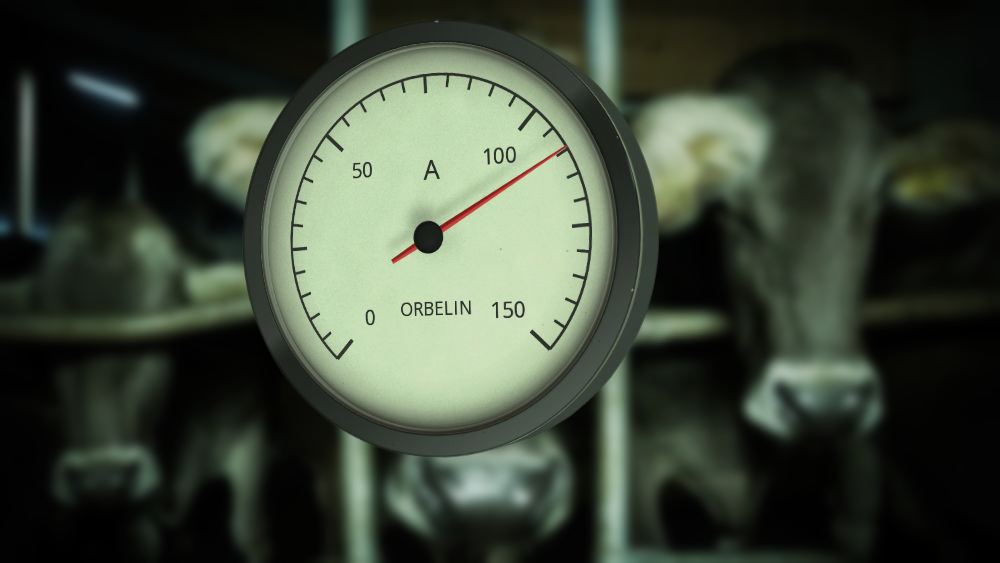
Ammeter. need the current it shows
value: 110 A
